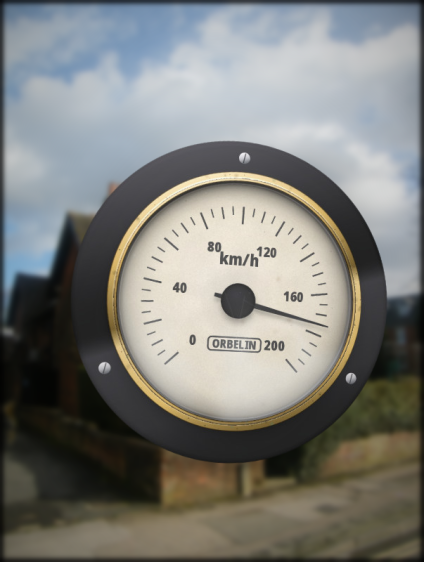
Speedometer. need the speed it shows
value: 175 km/h
